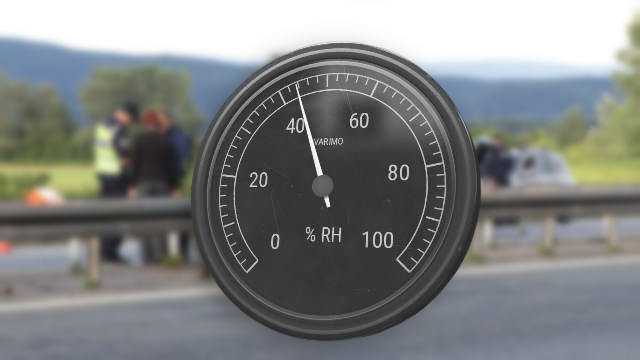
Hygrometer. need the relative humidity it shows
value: 44 %
